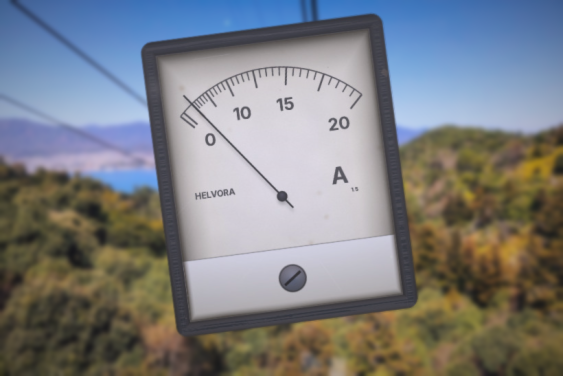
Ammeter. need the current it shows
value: 5 A
